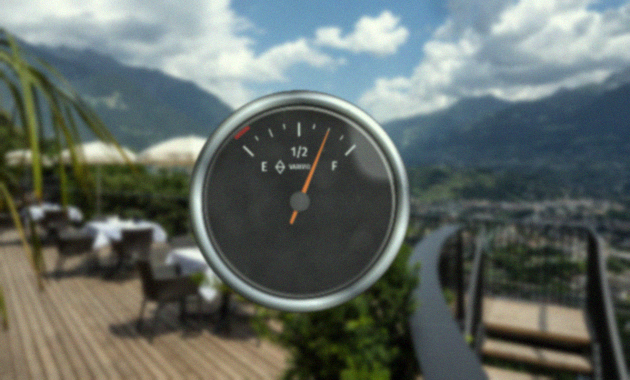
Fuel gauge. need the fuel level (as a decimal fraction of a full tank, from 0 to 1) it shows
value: 0.75
